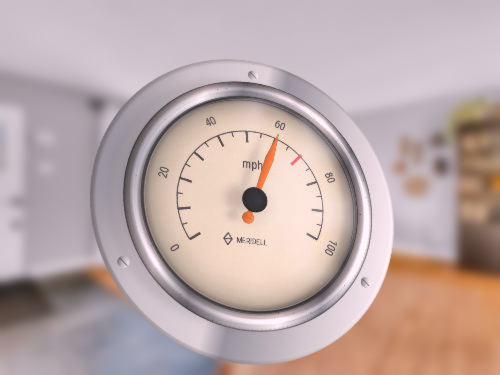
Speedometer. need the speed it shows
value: 60 mph
